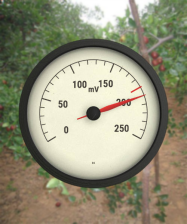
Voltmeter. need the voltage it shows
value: 200 mV
